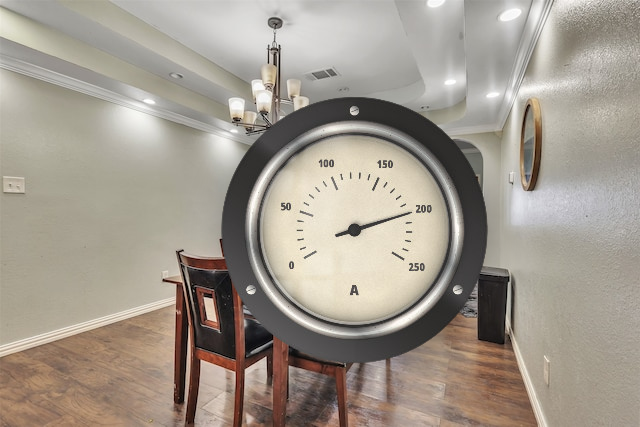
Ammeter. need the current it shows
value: 200 A
